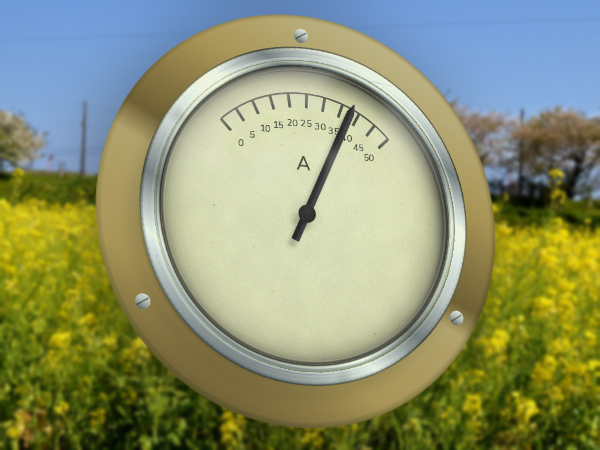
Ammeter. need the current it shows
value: 37.5 A
